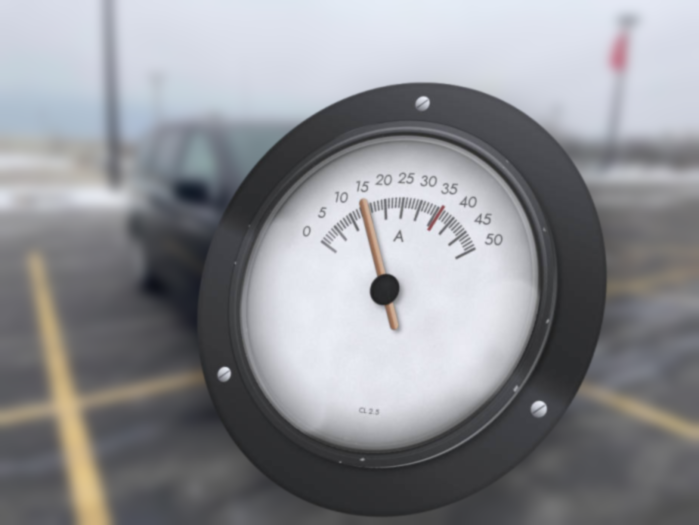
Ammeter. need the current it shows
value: 15 A
